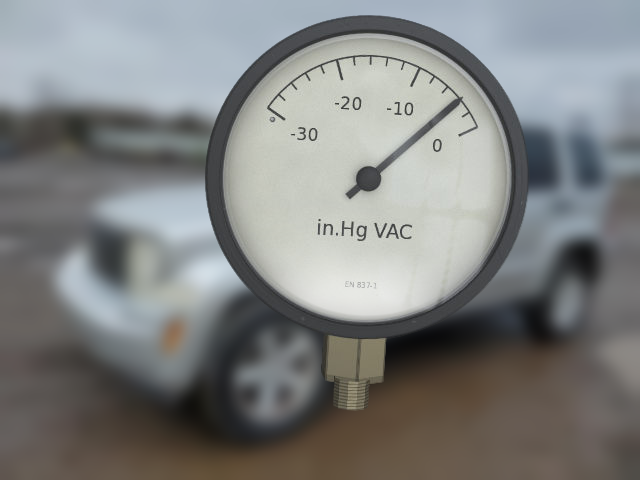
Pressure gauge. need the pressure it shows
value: -4 inHg
